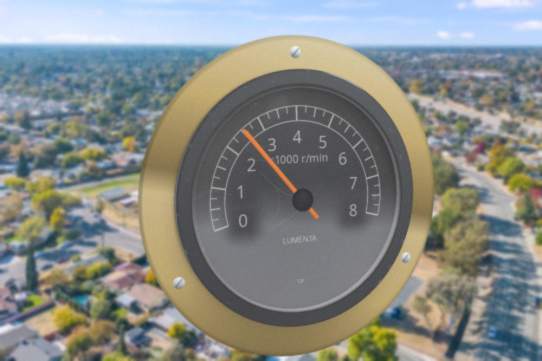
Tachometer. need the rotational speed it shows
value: 2500 rpm
